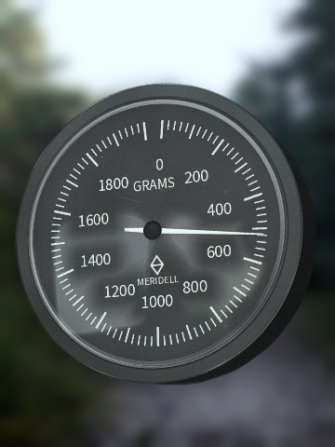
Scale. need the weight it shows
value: 520 g
